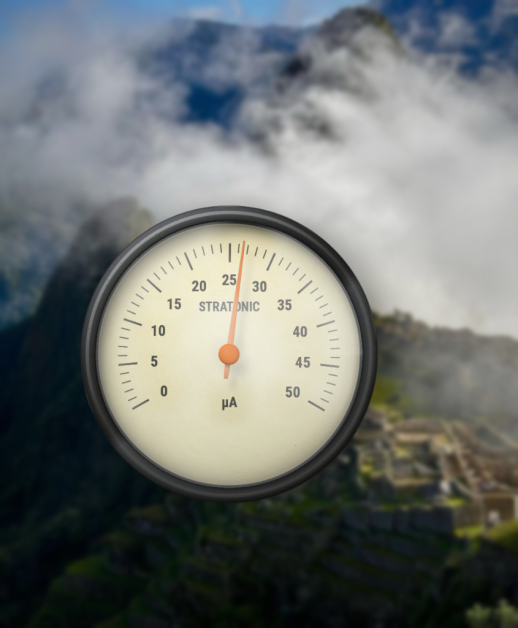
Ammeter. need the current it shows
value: 26.5 µA
